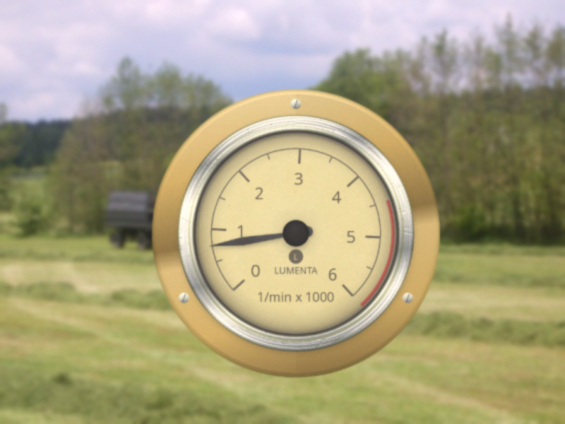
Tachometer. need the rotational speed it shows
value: 750 rpm
